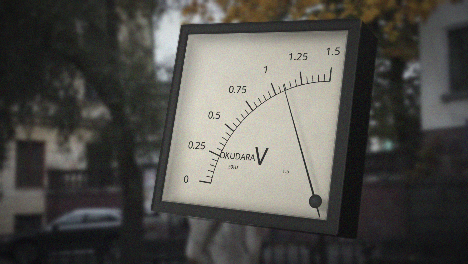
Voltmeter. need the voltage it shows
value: 1.1 V
